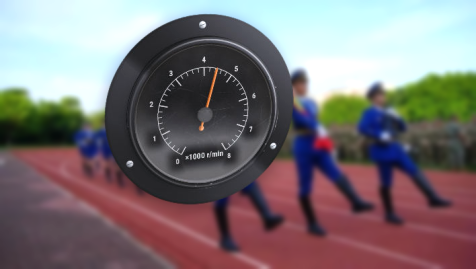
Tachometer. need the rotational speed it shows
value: 4400 rpm
